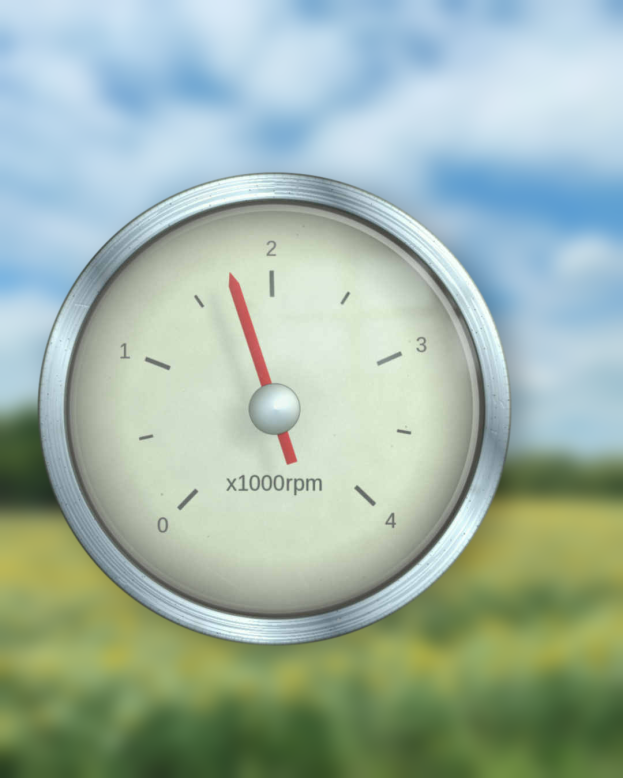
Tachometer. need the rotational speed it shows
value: 1750 rpm
